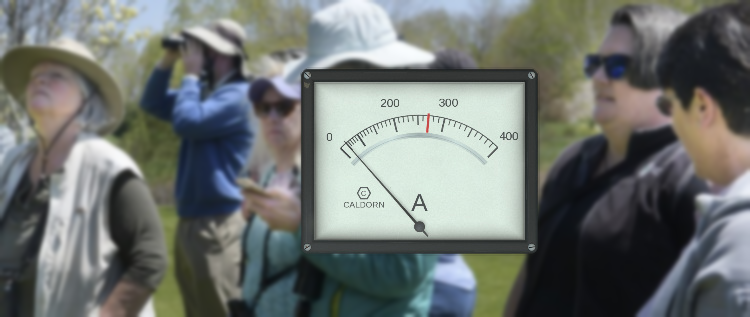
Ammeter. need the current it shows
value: 50 A
